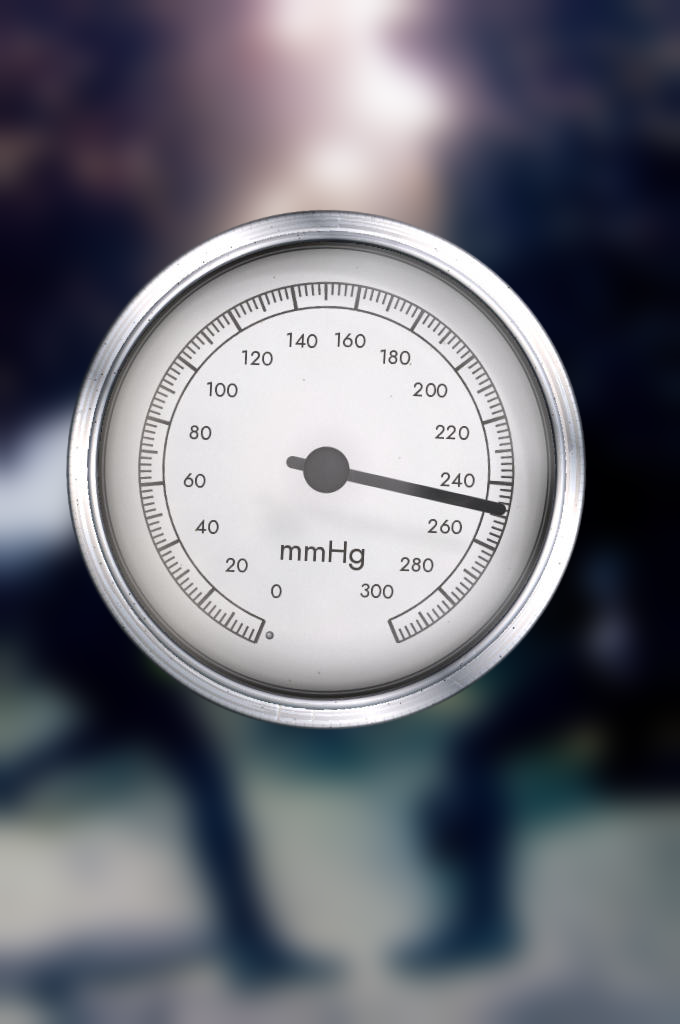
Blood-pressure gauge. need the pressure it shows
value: 248 mmHg
